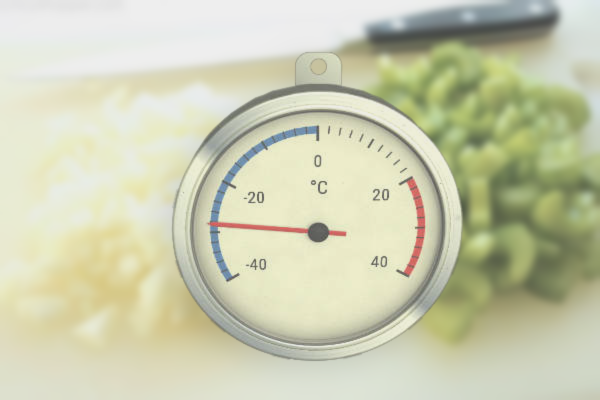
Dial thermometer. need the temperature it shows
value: -28 °C
